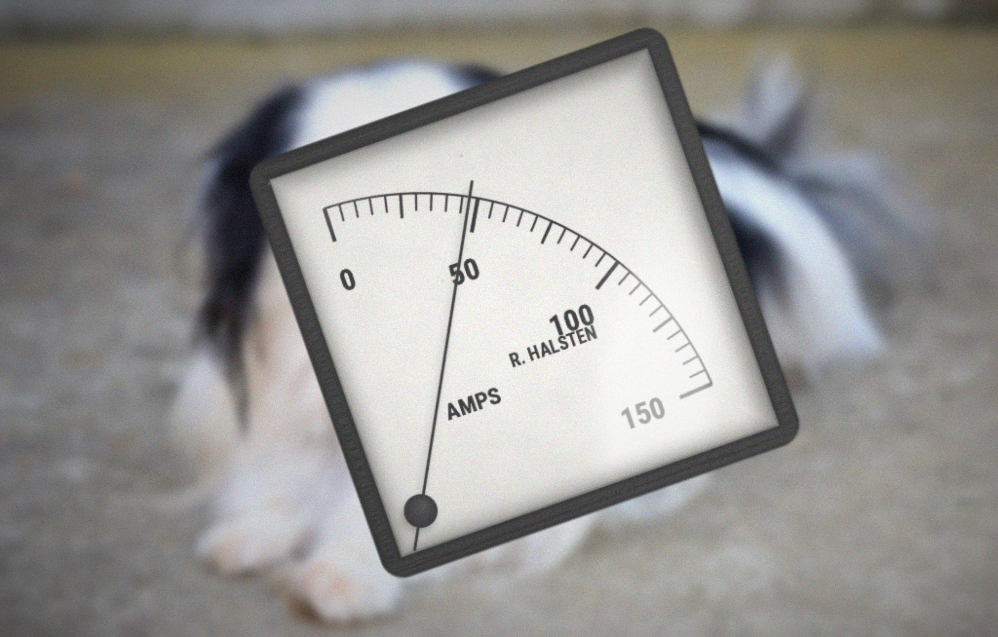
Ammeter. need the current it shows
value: 47.5 A
